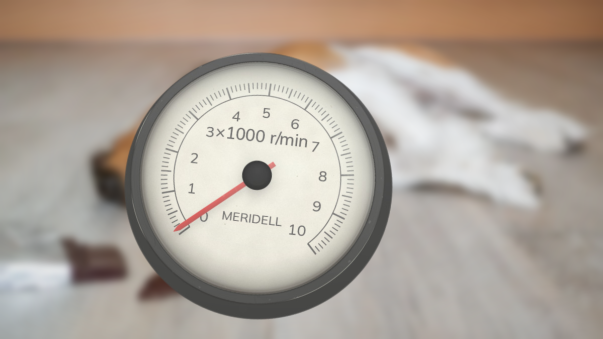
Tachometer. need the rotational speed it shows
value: 100 rpm
